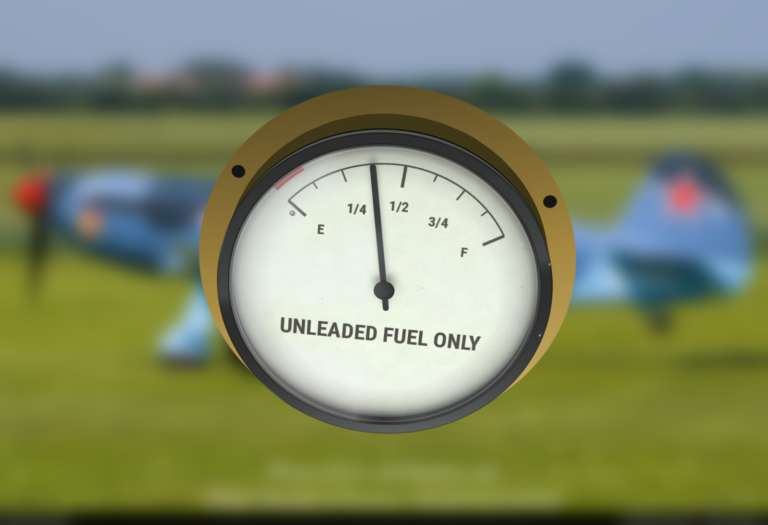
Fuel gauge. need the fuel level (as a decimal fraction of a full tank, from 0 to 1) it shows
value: 0.375
